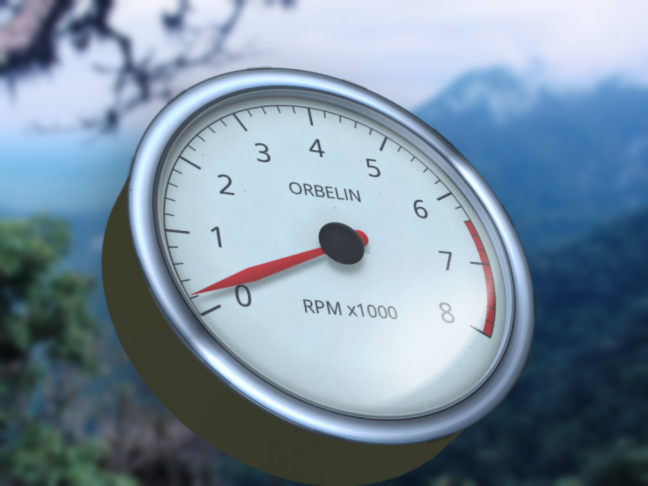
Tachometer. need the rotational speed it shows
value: 200 rpm
